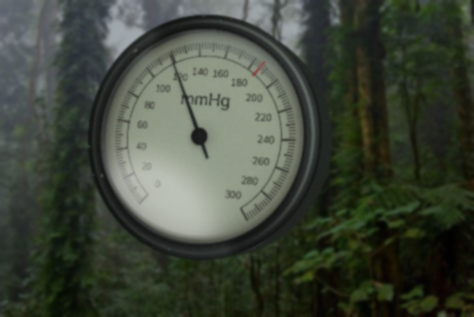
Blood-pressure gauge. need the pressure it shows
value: 120 mmHg
